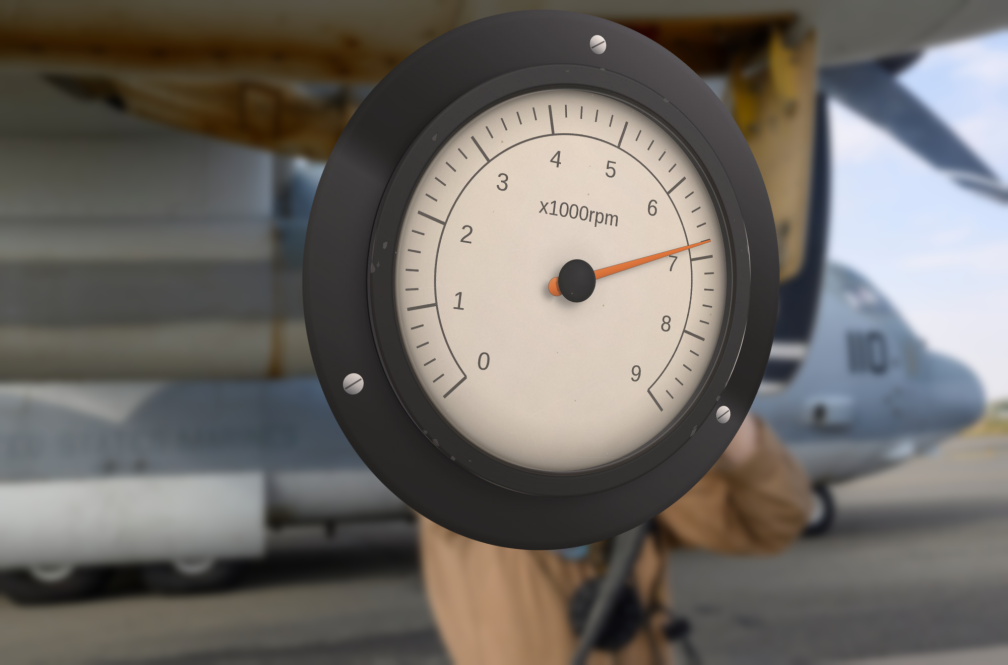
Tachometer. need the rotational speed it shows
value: 6800 rpm
